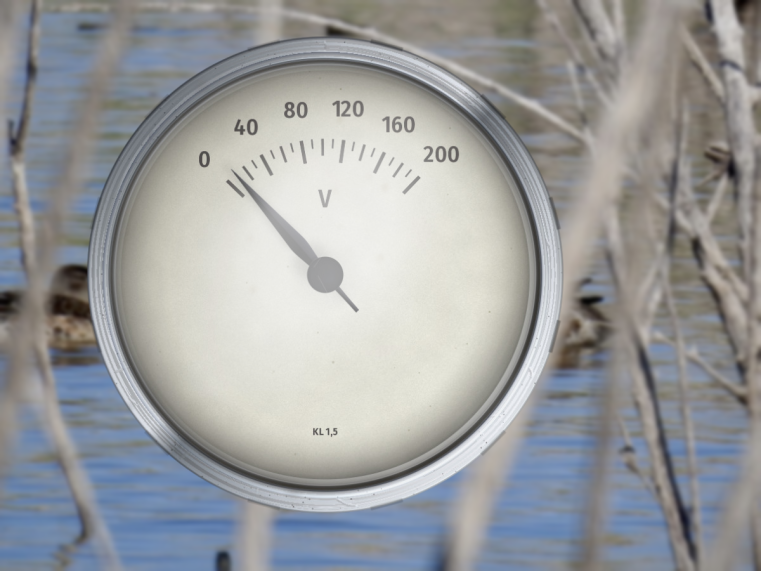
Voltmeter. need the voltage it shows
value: 10 V
